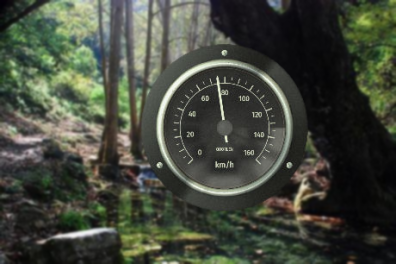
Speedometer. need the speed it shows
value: 75 km/h
